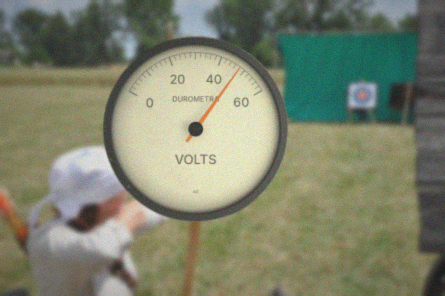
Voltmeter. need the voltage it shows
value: 48 V
